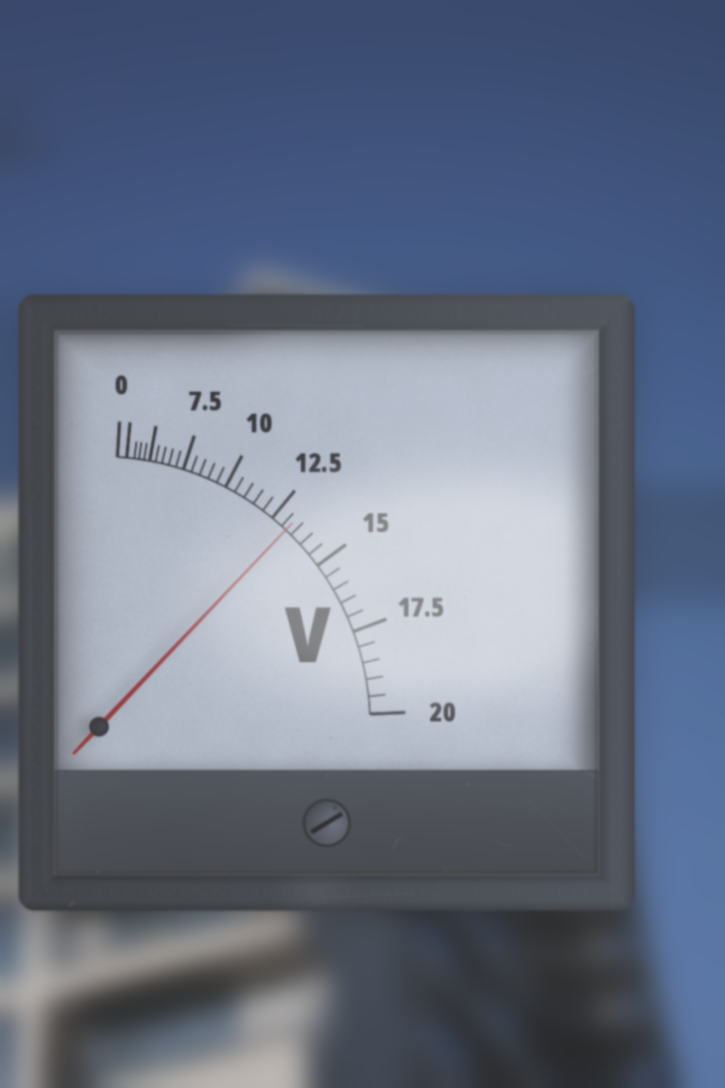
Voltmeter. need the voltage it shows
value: 13.25 V
